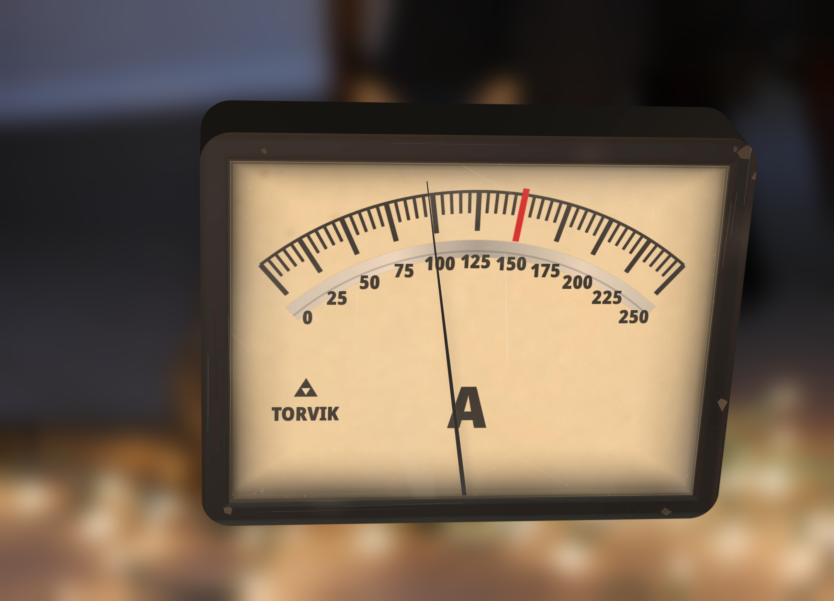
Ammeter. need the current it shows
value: 97.5 A
